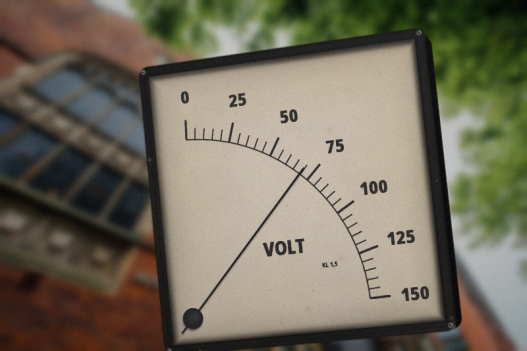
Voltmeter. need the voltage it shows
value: 70 V
